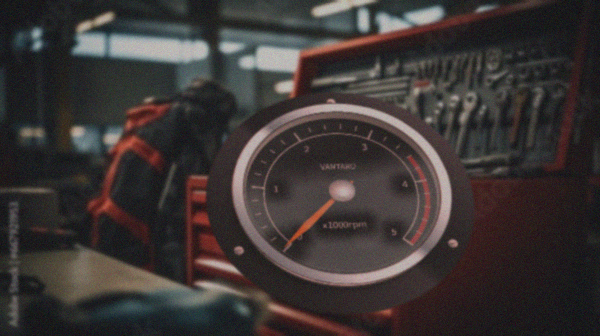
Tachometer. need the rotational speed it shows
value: 0 rpm
